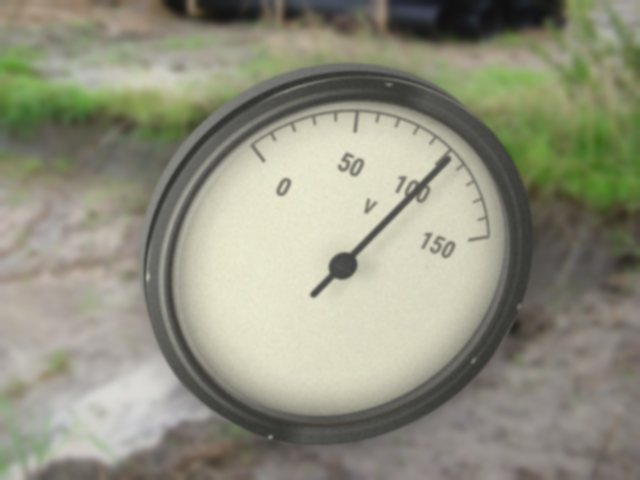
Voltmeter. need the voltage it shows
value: 100 V
